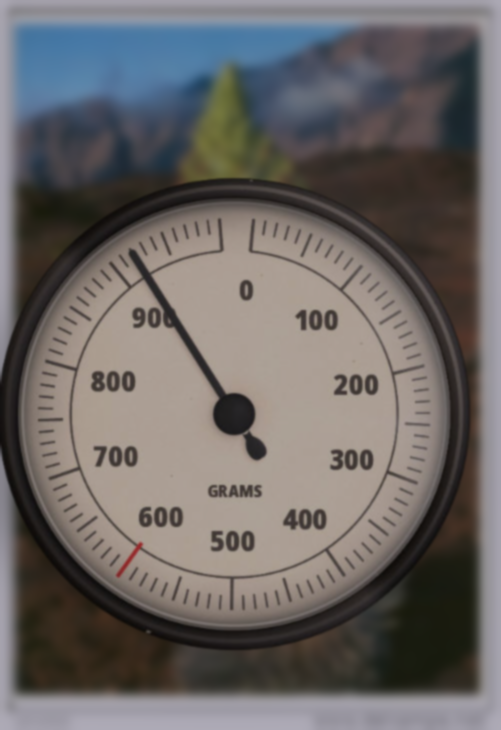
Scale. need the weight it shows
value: 920 g
